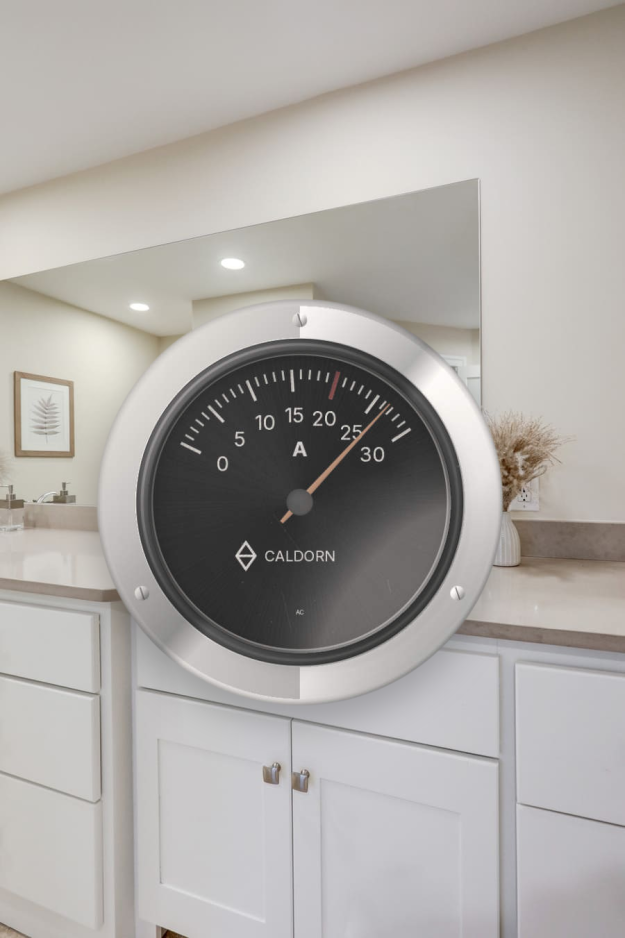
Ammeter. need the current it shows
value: 26.5 A
